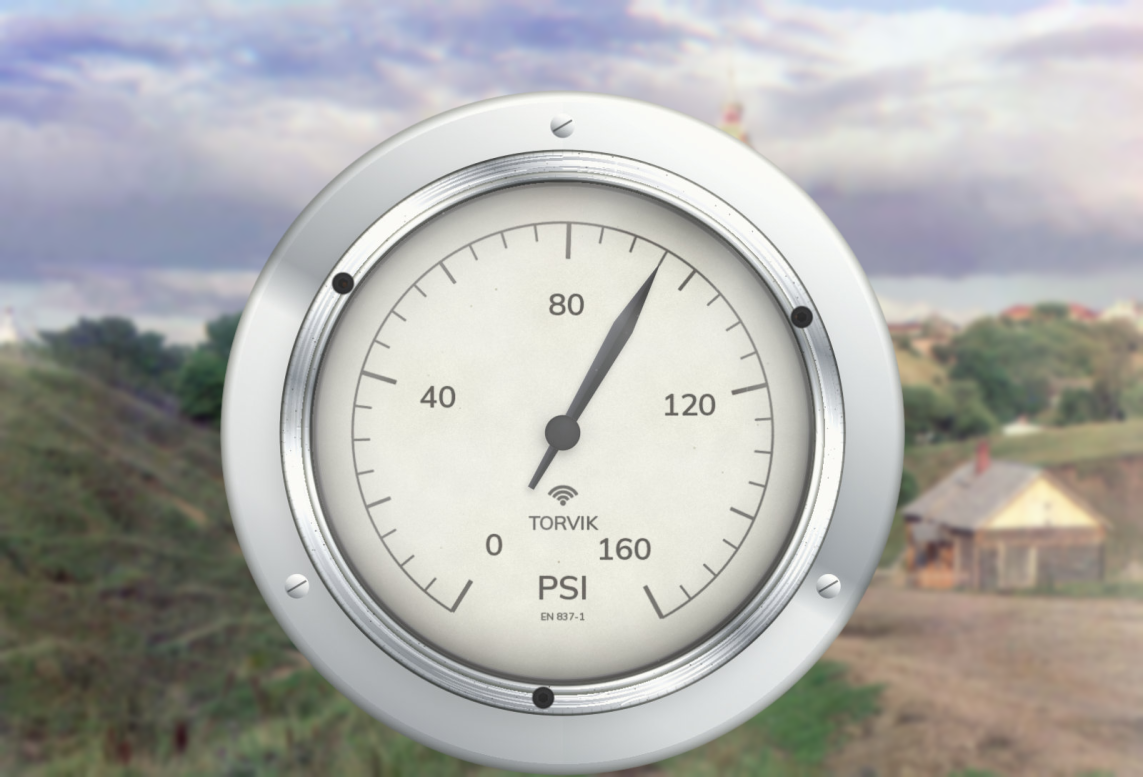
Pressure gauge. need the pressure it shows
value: 95 psi
